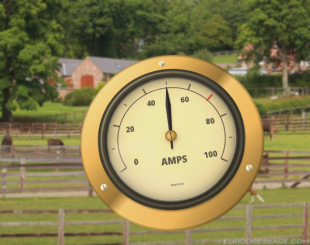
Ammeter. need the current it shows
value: 50 A
